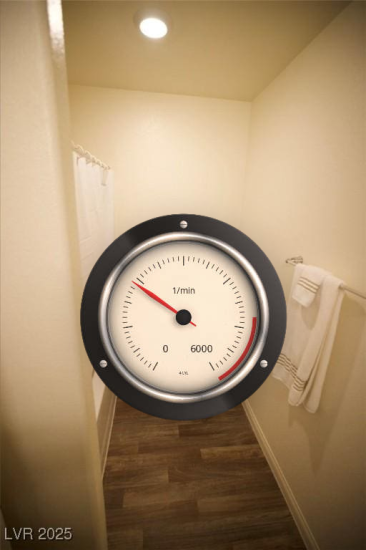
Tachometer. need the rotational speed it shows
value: 1900 rpm
